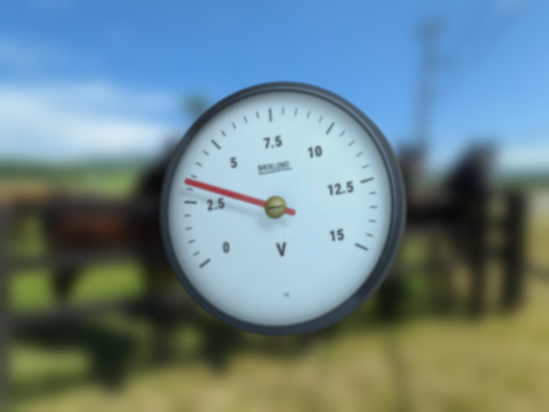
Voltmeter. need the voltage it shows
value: 3.25 V
